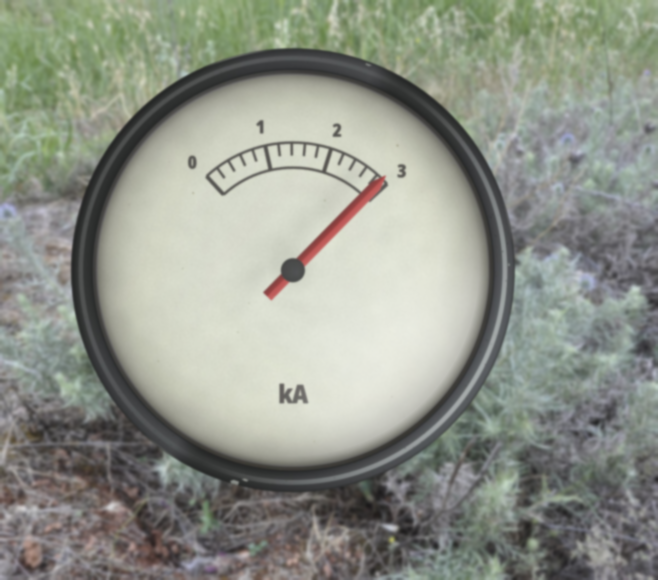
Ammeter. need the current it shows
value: 2.9 kA
